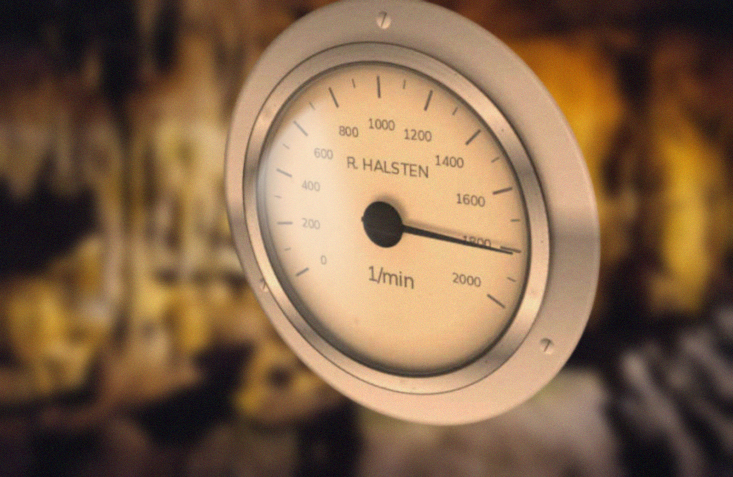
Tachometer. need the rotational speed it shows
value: 1800 rpm
